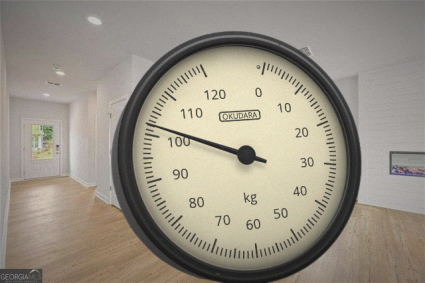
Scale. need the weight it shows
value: 102 kg
